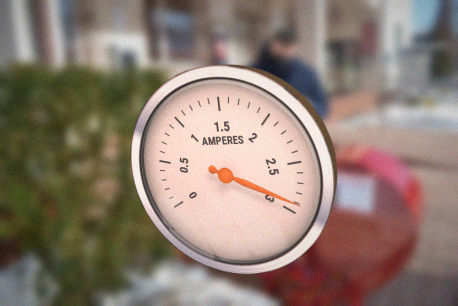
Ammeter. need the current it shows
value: 2.9 A
